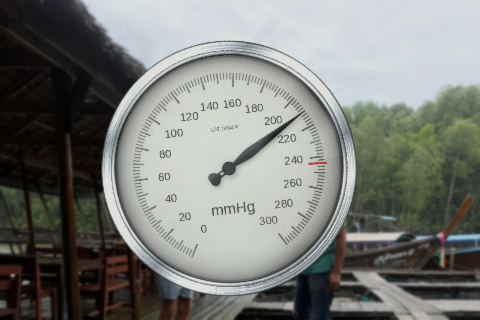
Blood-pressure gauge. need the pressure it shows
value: 210 mmHg
